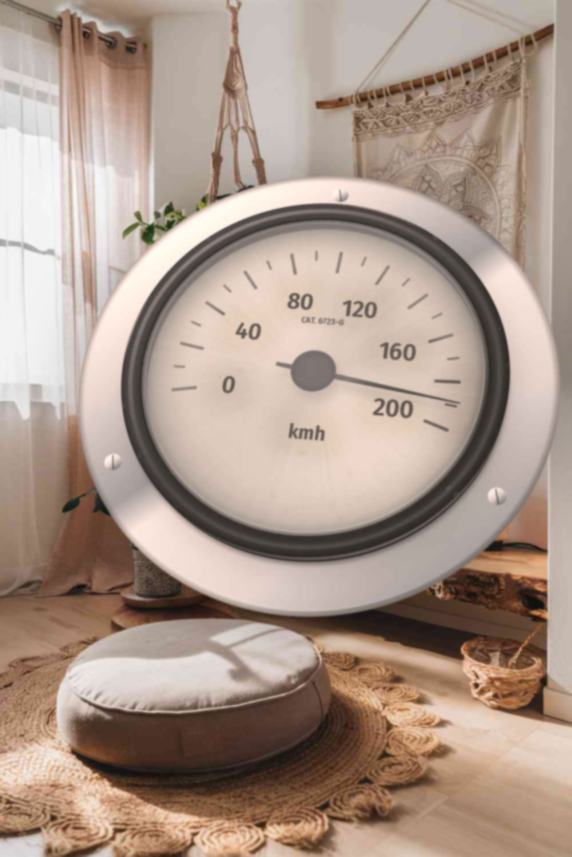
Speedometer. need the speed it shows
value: 190 km/h
